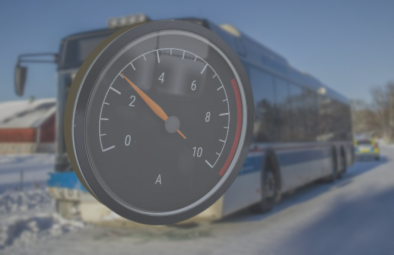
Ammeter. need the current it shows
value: 2.5 A
